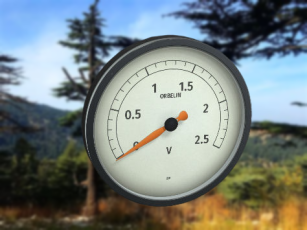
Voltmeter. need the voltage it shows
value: 0 V
